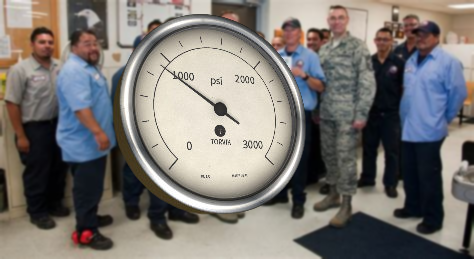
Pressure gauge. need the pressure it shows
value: 900 psi
